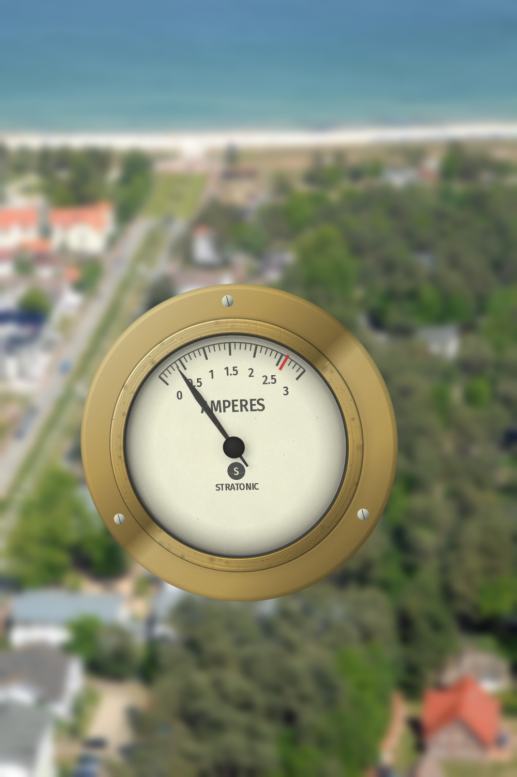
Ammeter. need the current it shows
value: 0.4 A
